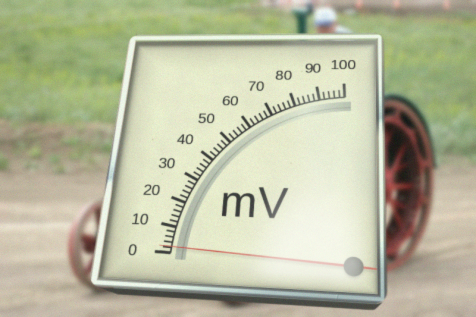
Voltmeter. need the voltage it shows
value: 2 mV
